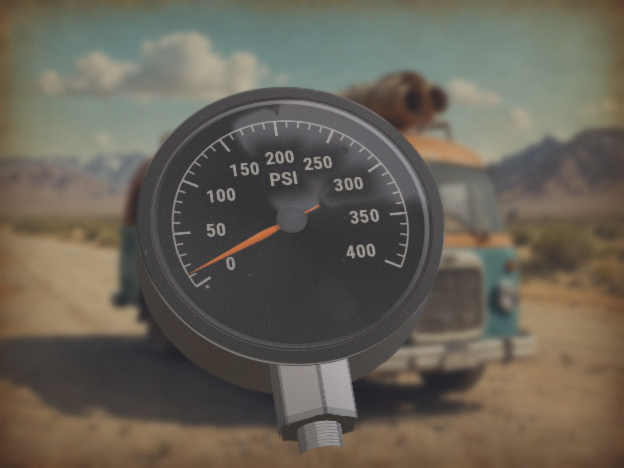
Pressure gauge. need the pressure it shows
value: 10 psi
